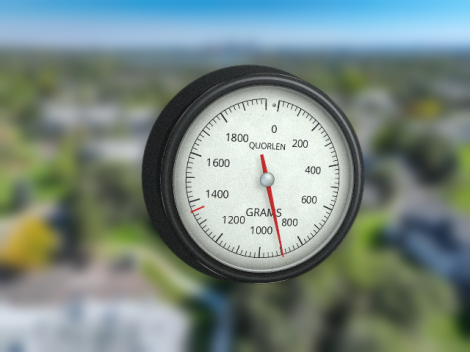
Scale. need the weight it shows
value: 900 g
